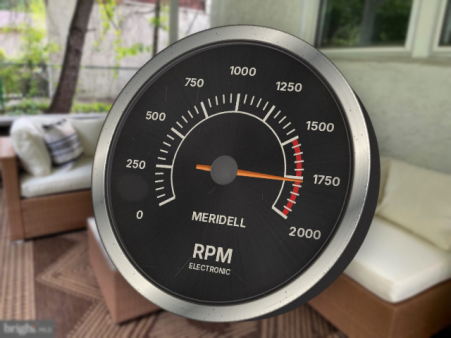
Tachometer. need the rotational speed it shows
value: 1775 rpm
